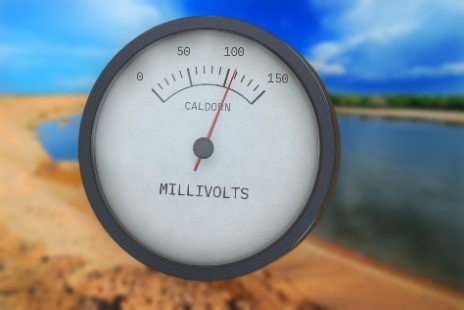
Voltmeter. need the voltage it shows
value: 110 mV
